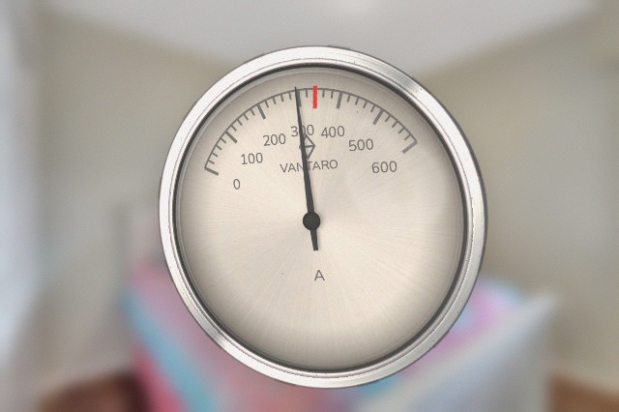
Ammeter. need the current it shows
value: 300 A
